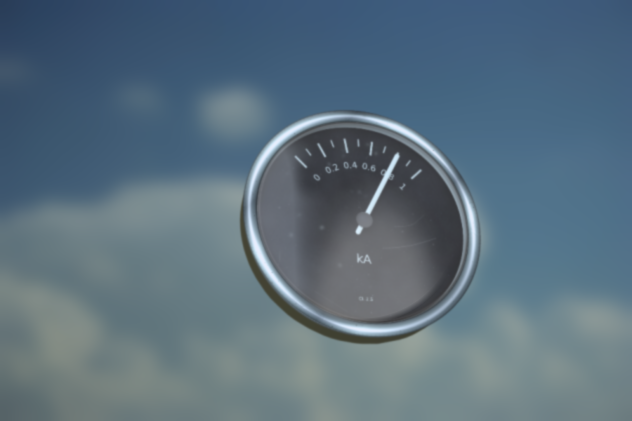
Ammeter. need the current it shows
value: 0.8 kA
